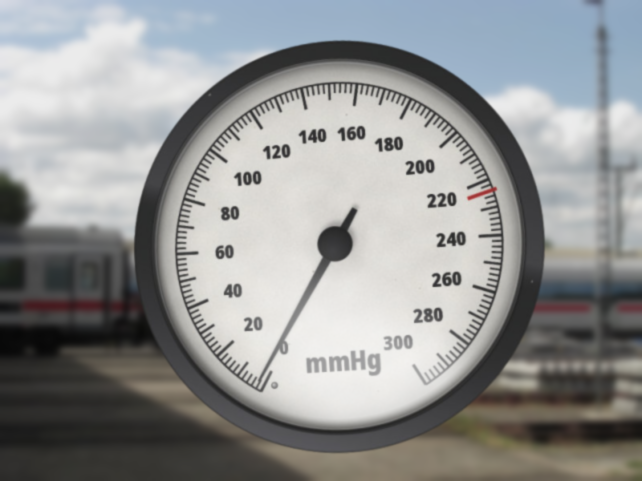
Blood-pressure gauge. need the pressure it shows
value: 2 mmHg
